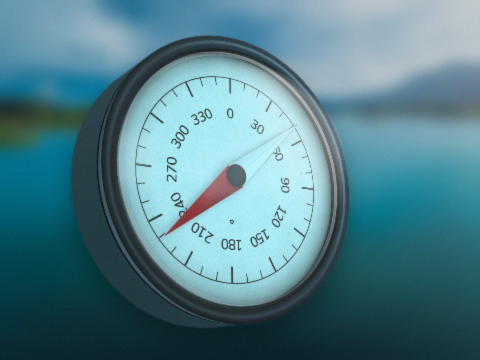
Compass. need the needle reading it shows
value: 230 °
